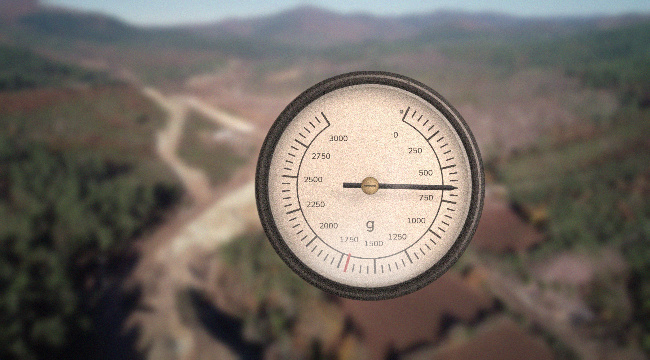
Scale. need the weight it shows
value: 650 g
